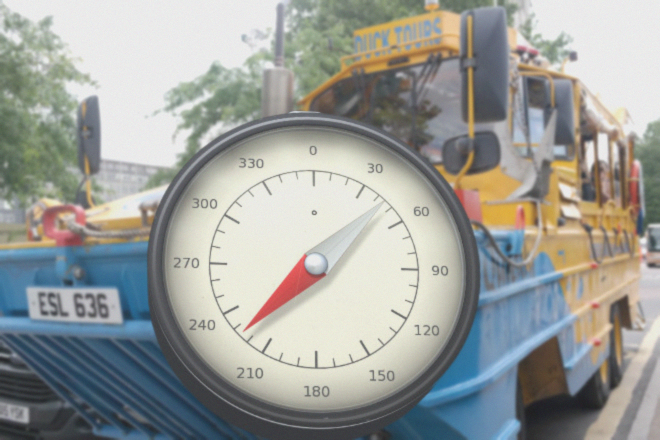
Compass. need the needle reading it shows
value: 225 °
